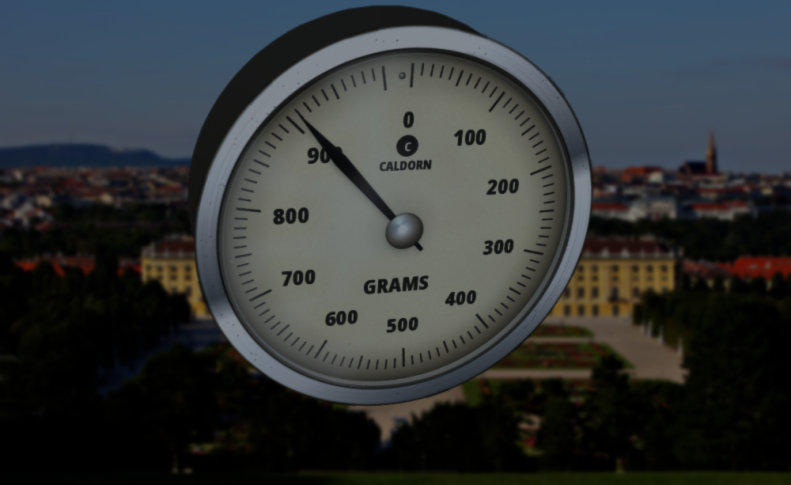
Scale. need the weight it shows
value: 910 g
